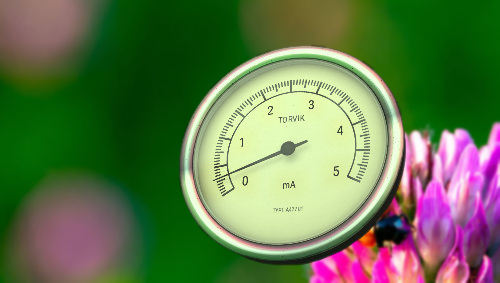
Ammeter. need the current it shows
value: 0.25 mA
